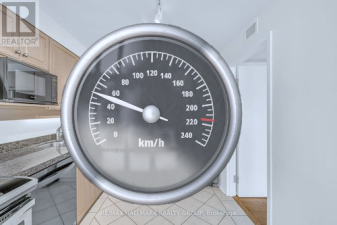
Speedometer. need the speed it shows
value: 50 km/h
